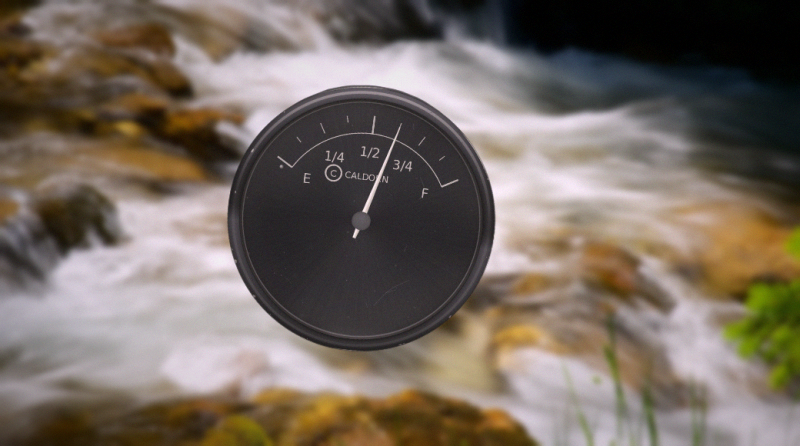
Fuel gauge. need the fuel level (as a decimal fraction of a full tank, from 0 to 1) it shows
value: 0.625
